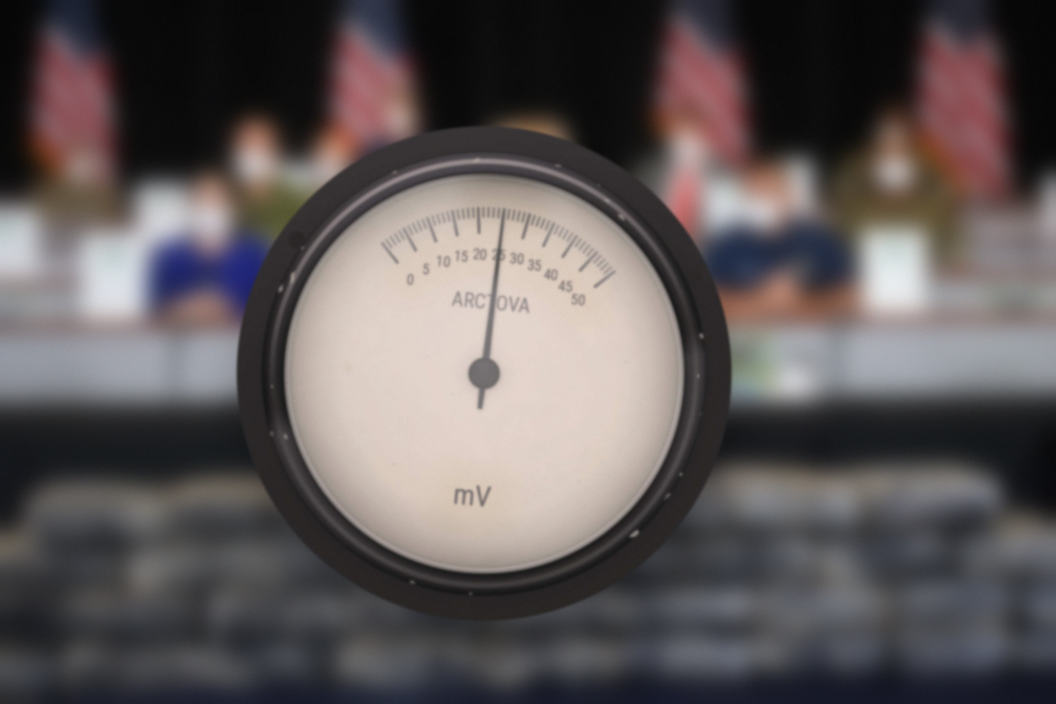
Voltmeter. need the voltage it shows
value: 25 mV
